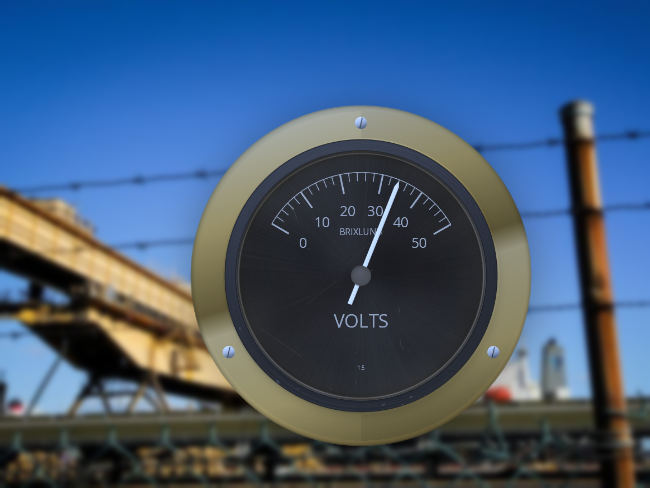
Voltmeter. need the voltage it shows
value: 34 V
